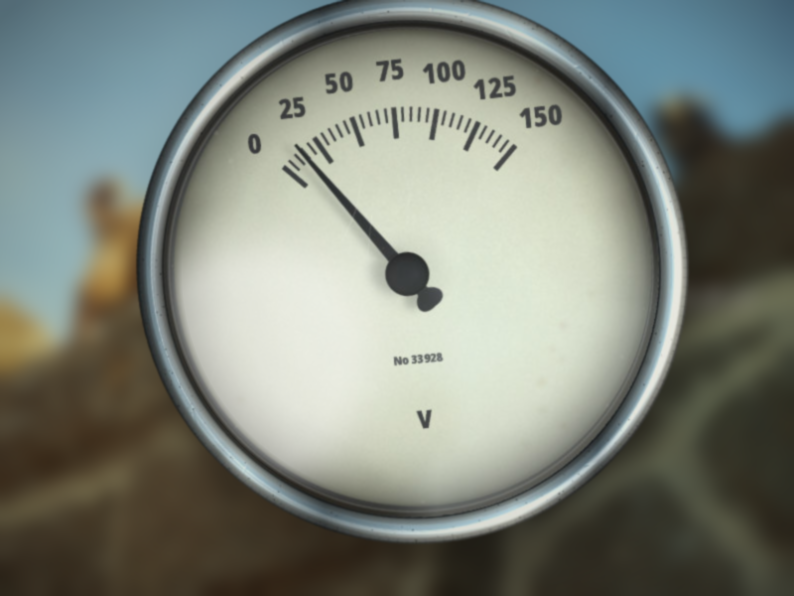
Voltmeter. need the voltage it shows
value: 15 V
